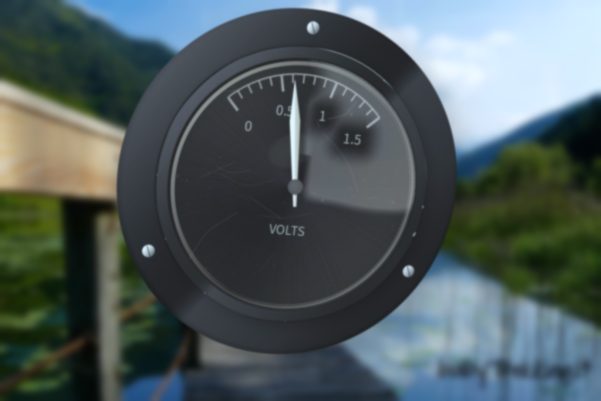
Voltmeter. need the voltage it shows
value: 0.6 V
